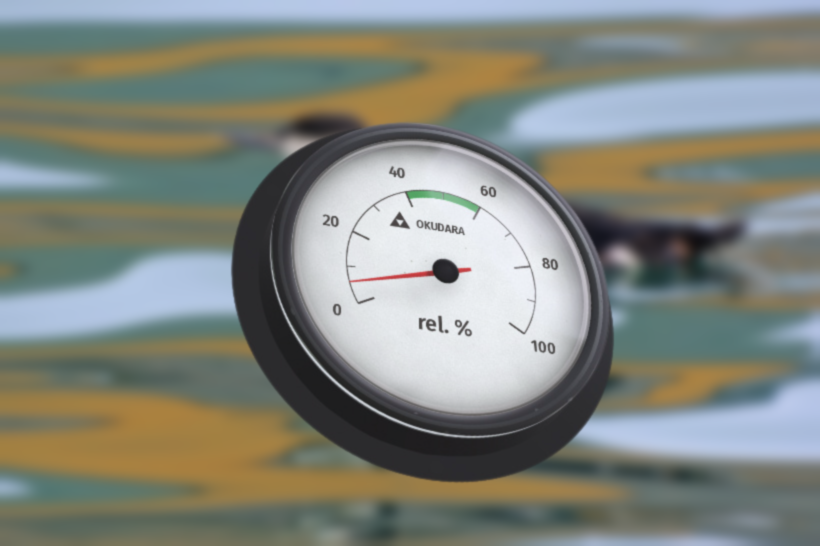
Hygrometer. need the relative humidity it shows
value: 5 %
